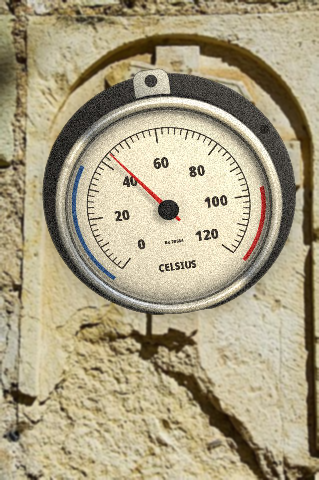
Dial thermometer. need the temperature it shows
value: 44 °C
